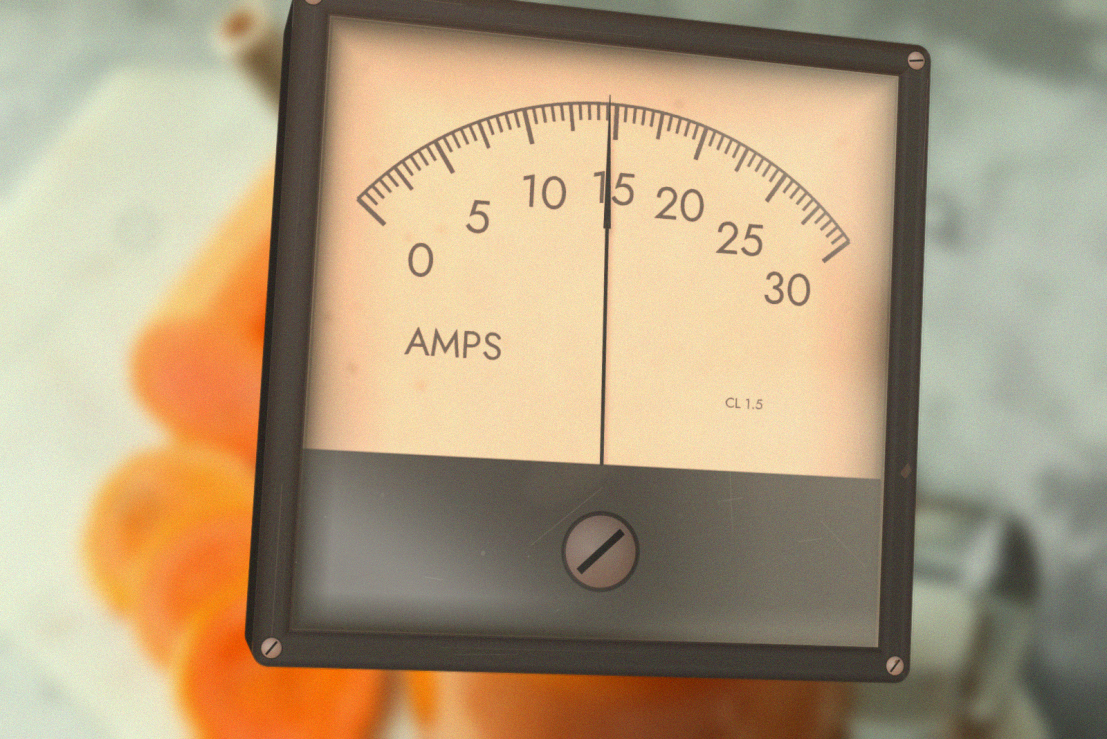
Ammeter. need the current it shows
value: 14.5 A
